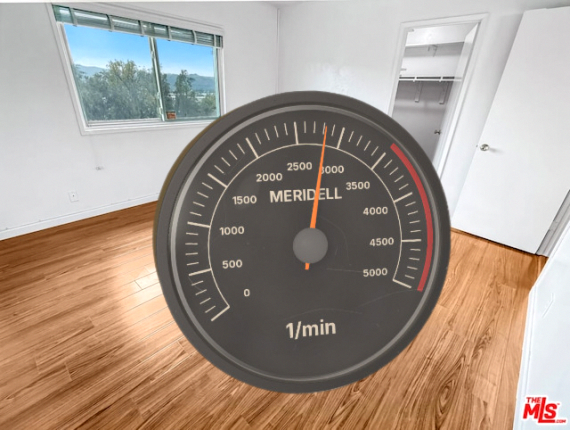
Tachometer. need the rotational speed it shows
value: 2800 rpm
